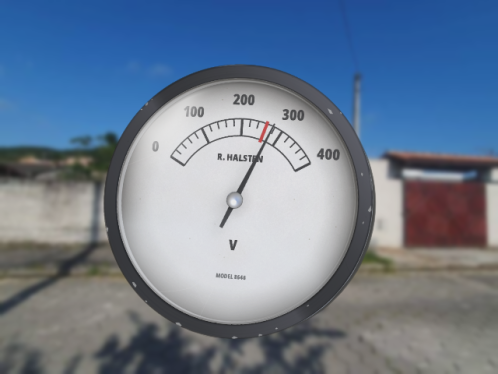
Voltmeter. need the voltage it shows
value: 280 V
